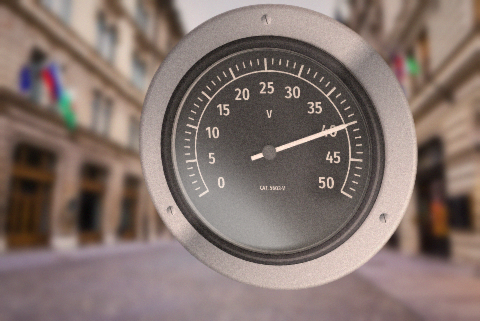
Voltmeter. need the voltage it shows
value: 40 V
